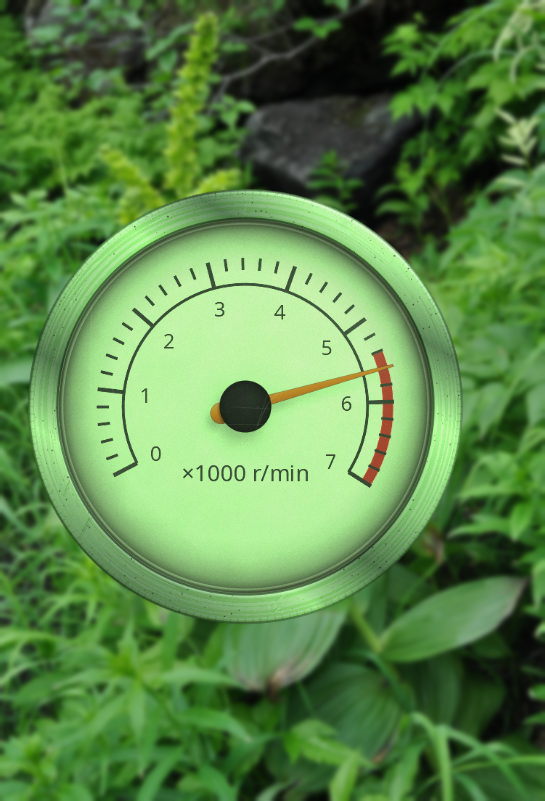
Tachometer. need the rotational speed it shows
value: 5600 rpm
